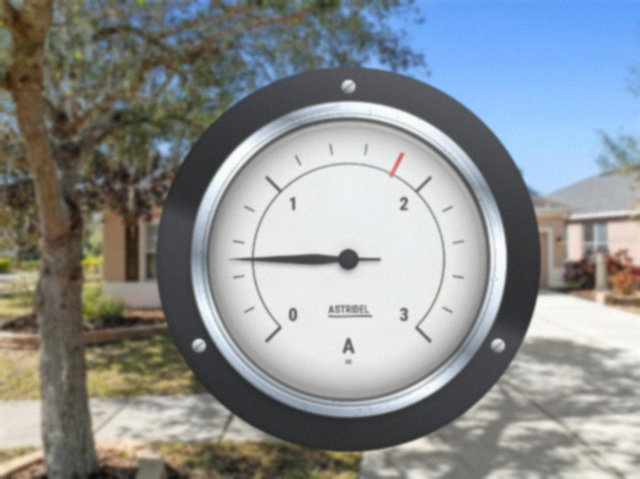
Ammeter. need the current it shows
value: 0.5 A
